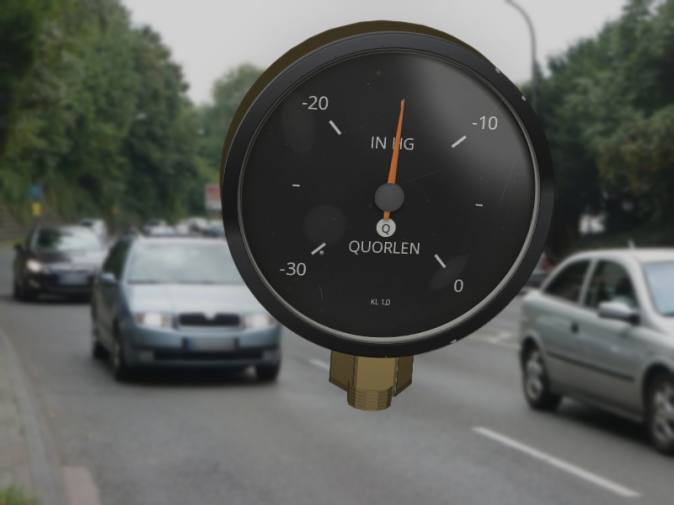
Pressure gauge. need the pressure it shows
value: -15 inHg
